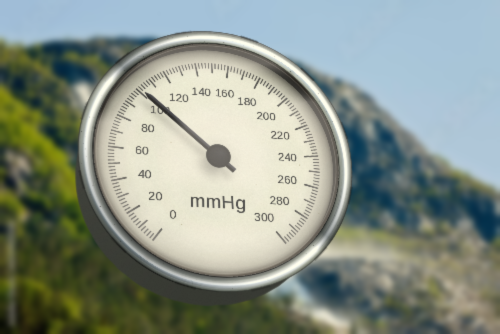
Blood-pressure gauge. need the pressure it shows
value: 100 mmHg
